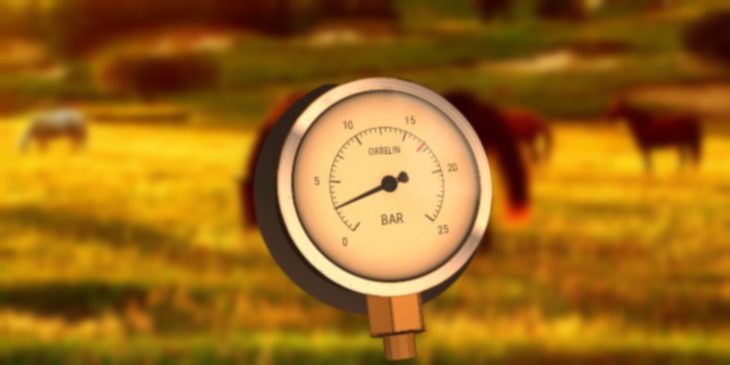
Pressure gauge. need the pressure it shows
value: 2.5 bar
